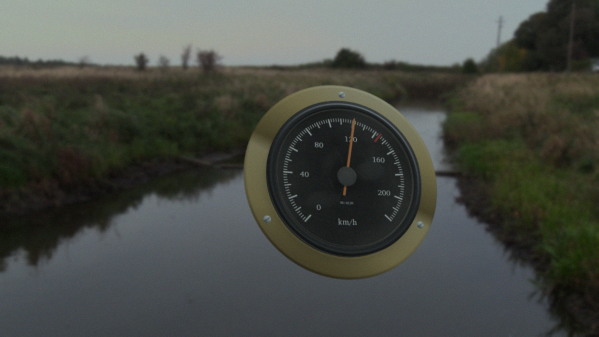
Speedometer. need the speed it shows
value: 120 km/h
